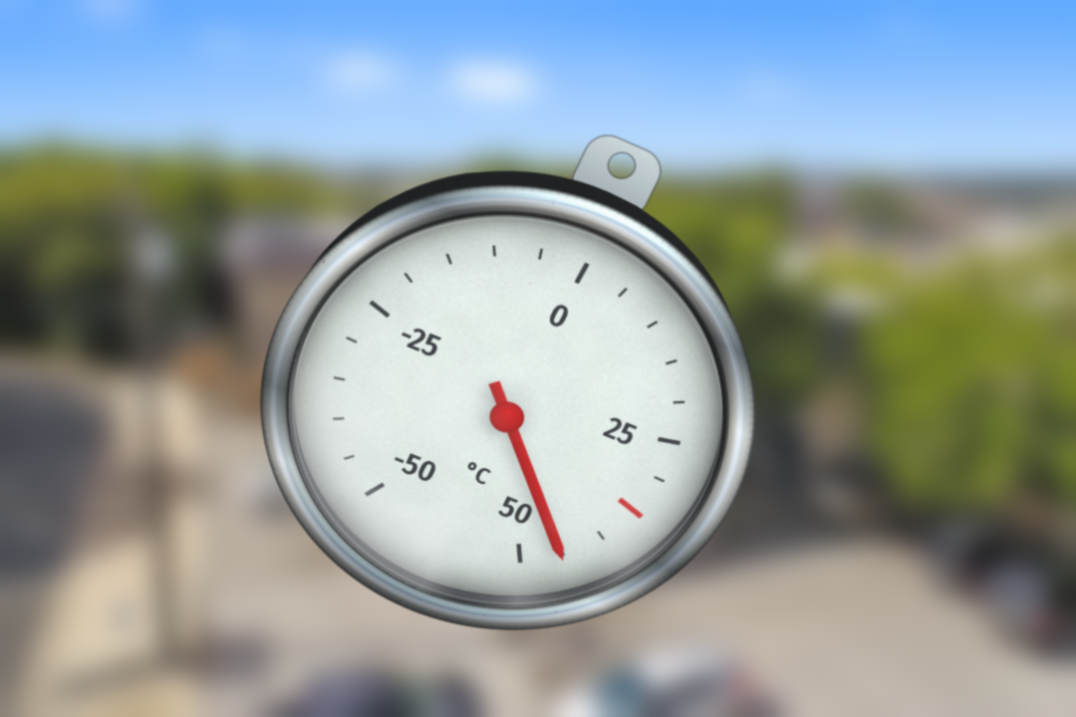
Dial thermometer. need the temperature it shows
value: 45 °C
